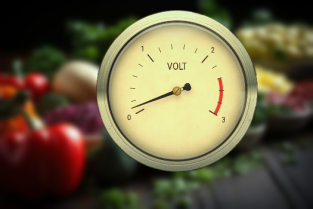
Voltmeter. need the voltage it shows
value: 0.1 V
